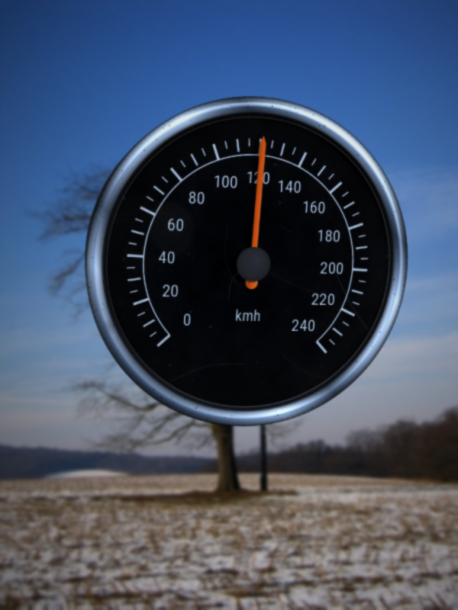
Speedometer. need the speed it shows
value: 120 km/h
